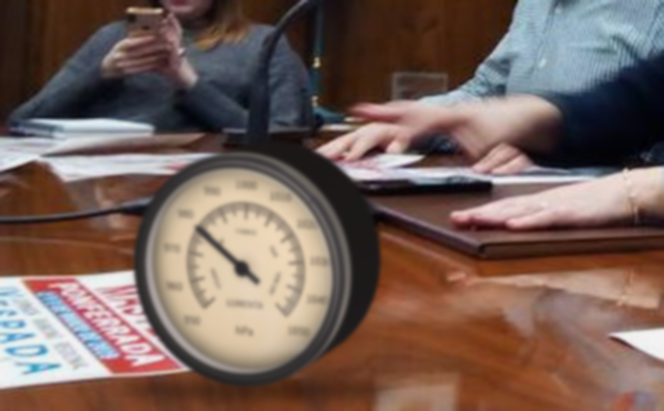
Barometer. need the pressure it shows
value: 980 hPa
